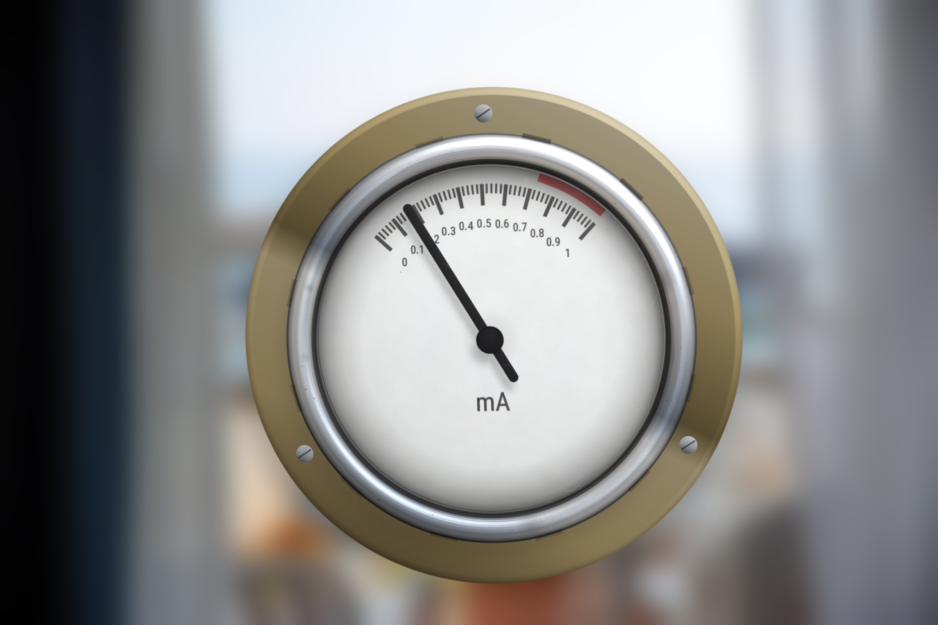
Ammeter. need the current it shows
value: 0.18 mA
